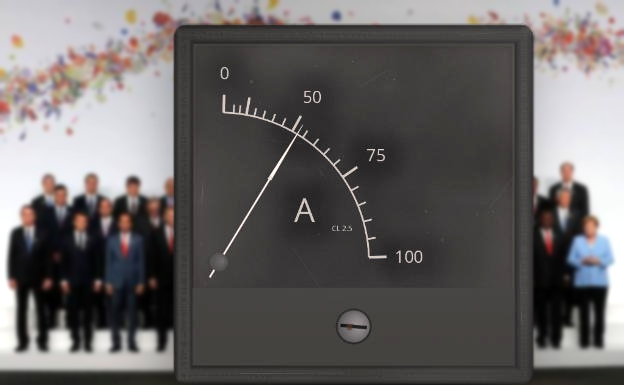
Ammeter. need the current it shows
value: 52.5 A
